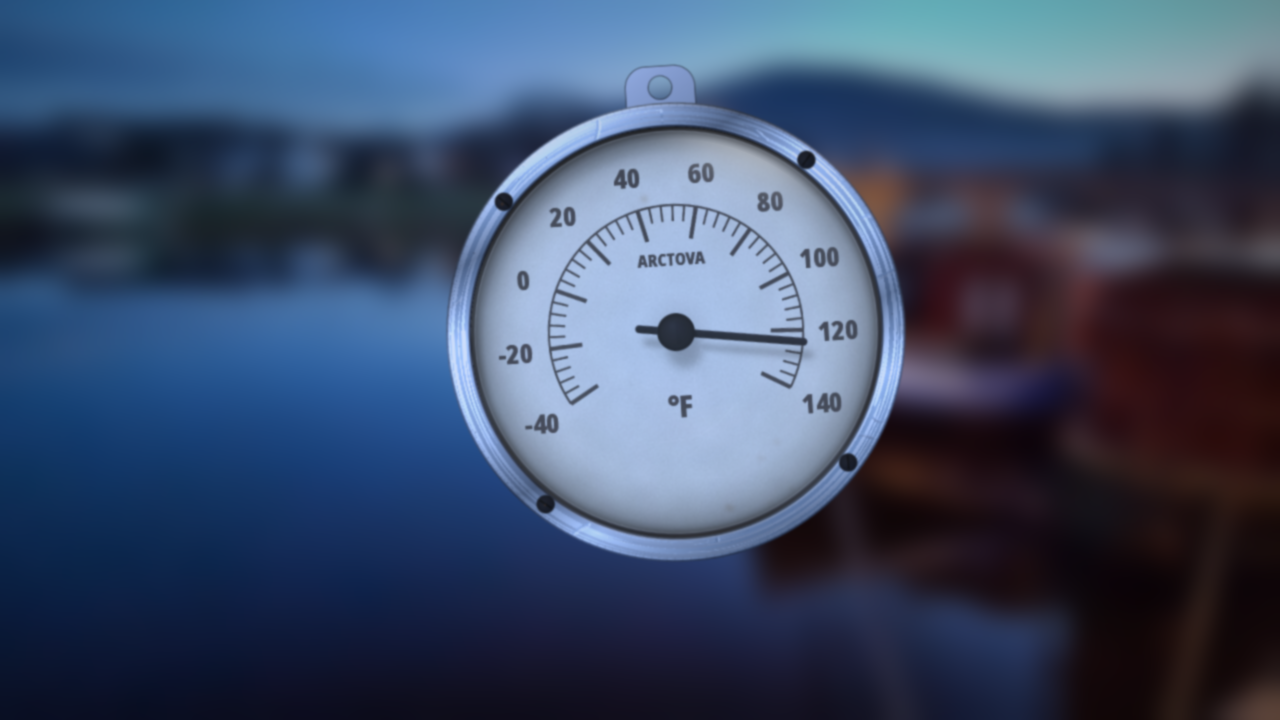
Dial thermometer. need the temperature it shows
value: 124 °F
